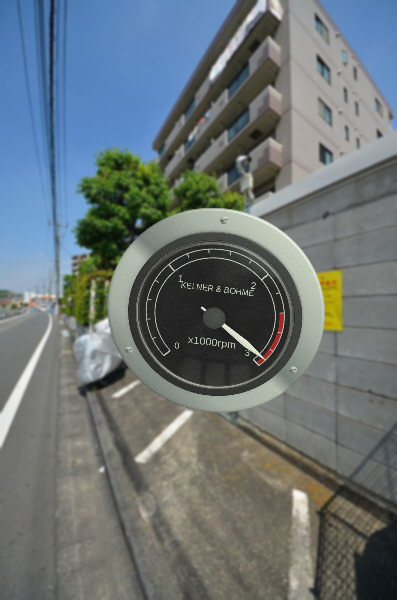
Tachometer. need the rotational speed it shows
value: 2900 rpm
